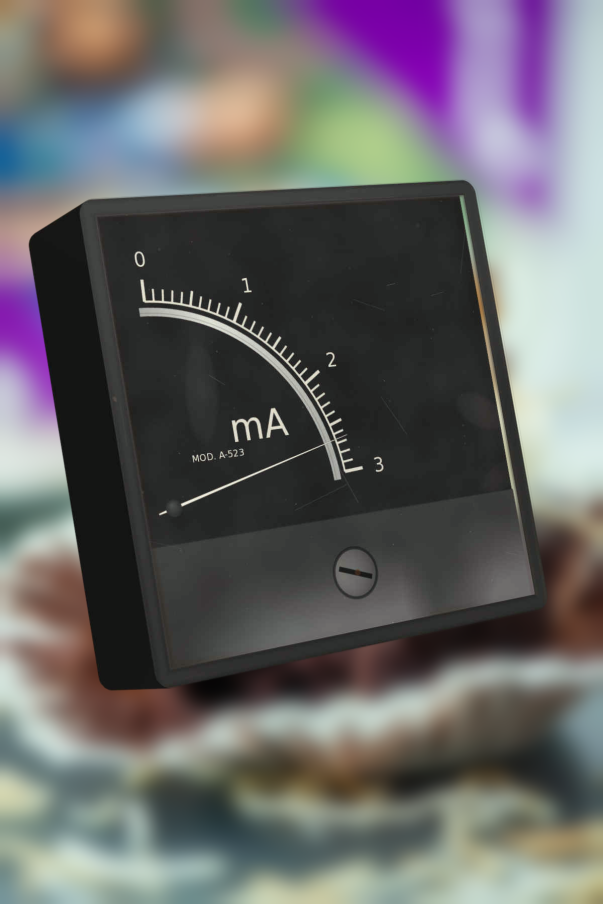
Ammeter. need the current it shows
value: 2.65 mA
